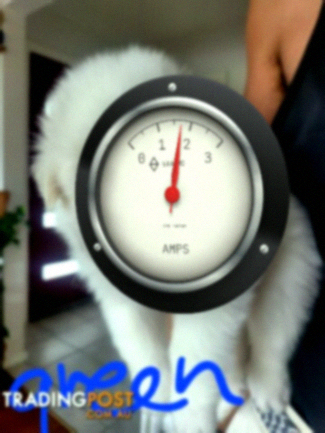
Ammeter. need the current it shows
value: 1.75 A
